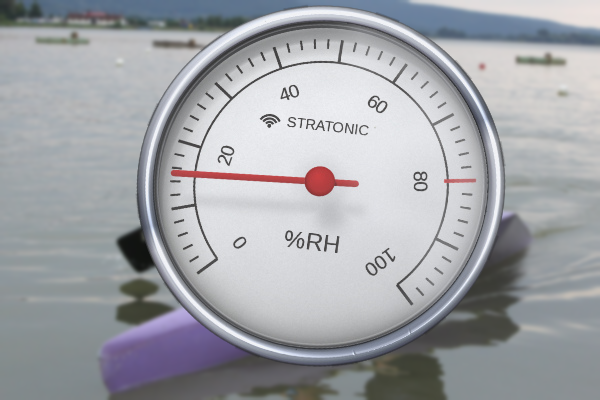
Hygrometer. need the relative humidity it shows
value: 15 %
